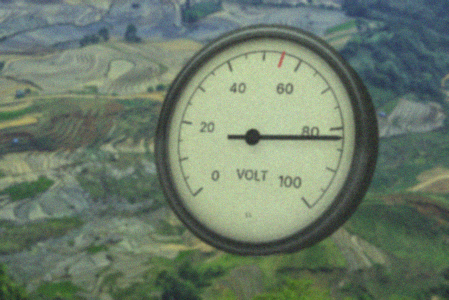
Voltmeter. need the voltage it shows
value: 82.5 V
